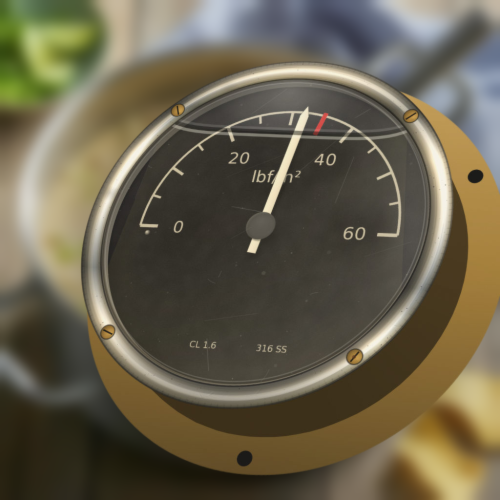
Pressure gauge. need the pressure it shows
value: 32.5 psi
